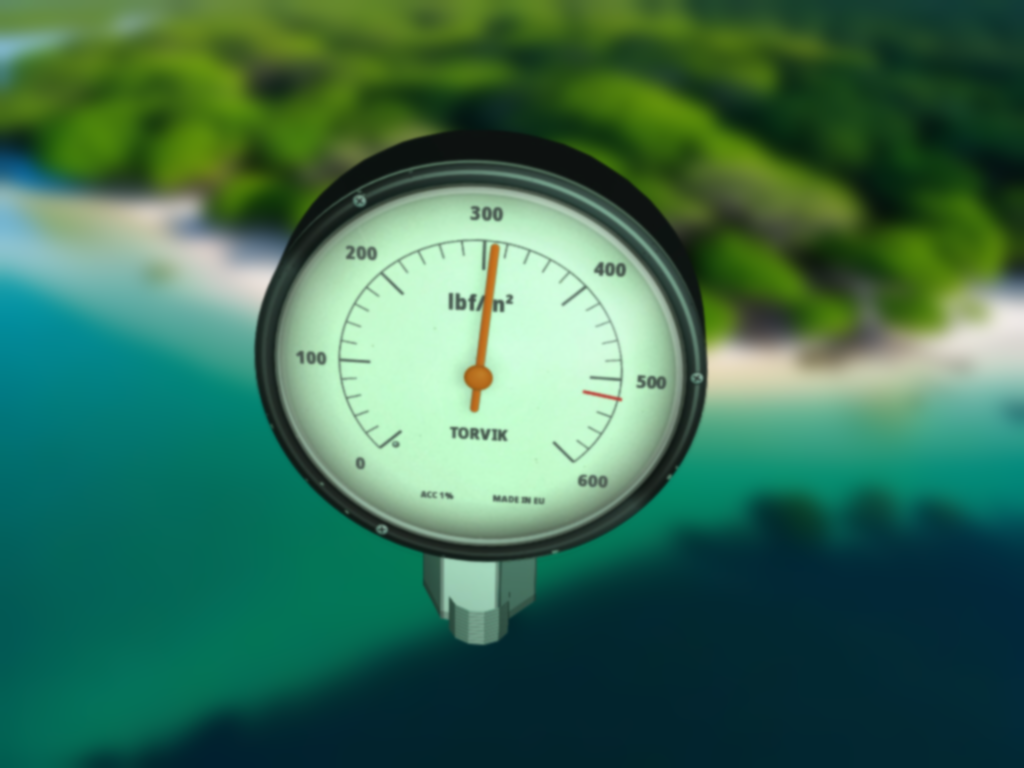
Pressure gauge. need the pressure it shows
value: 310 psi
